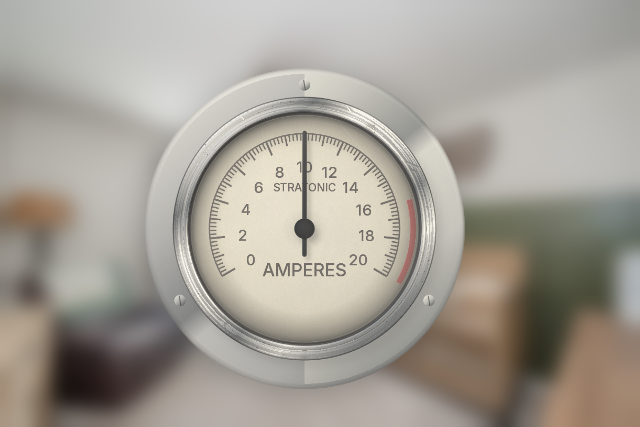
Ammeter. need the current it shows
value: 10 A
